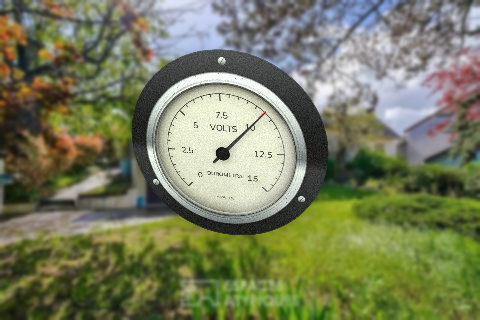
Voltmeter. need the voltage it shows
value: 10 V
